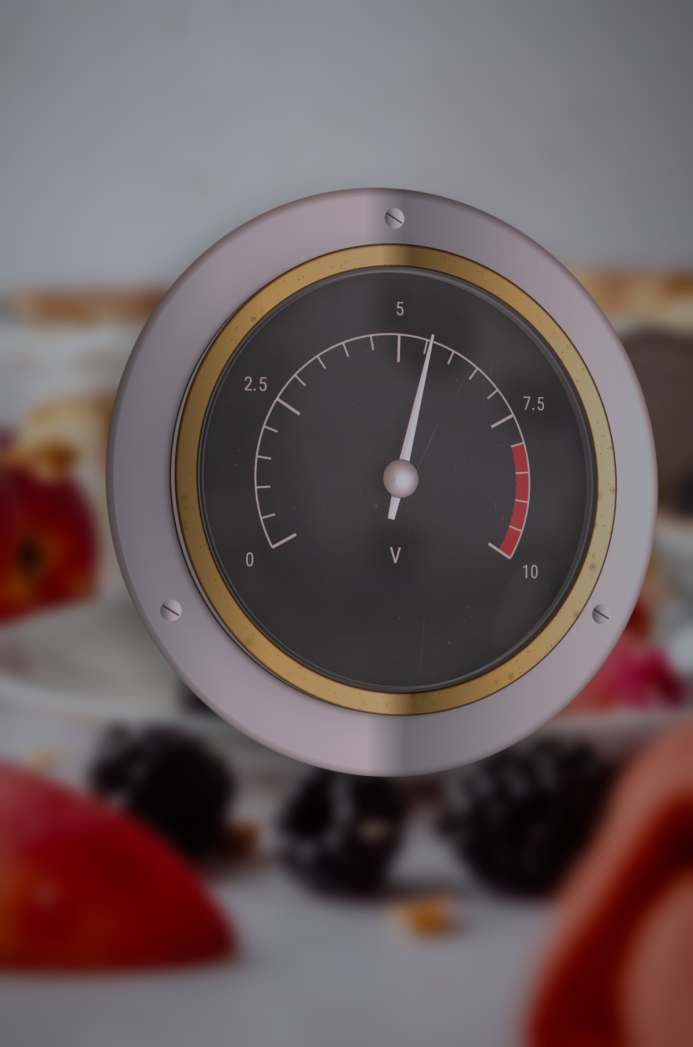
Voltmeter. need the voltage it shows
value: 5.5 V
